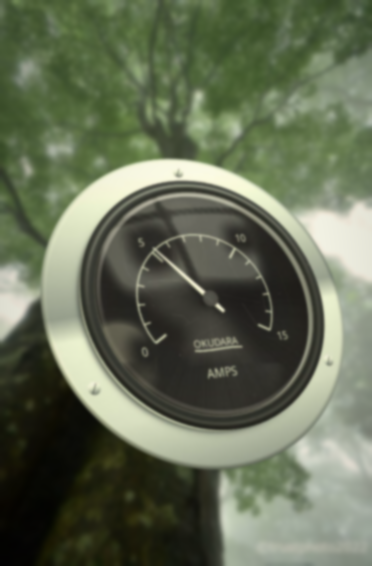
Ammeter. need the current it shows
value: 5 A
